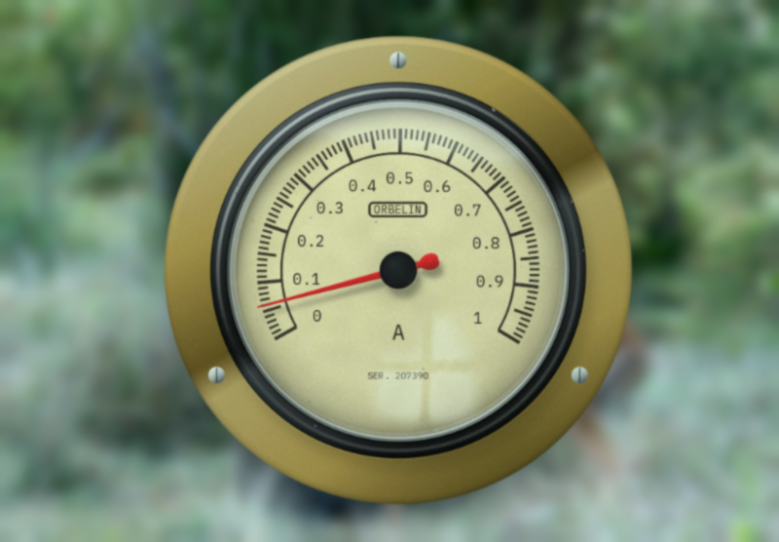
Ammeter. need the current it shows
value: 0.06 A
